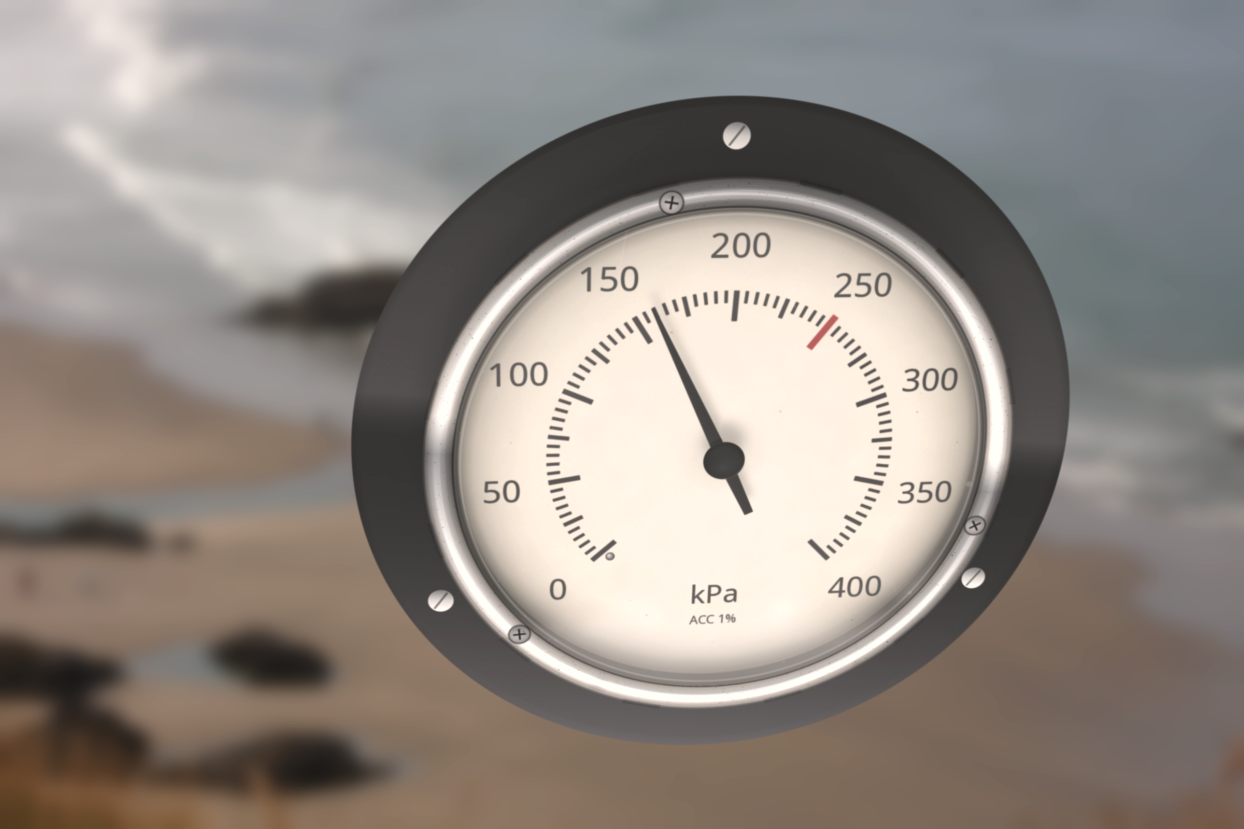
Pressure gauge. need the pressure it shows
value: 160 kPa
